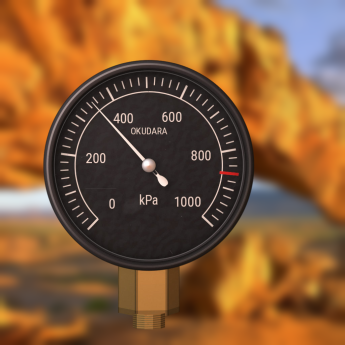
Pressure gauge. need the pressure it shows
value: 350 kPa
